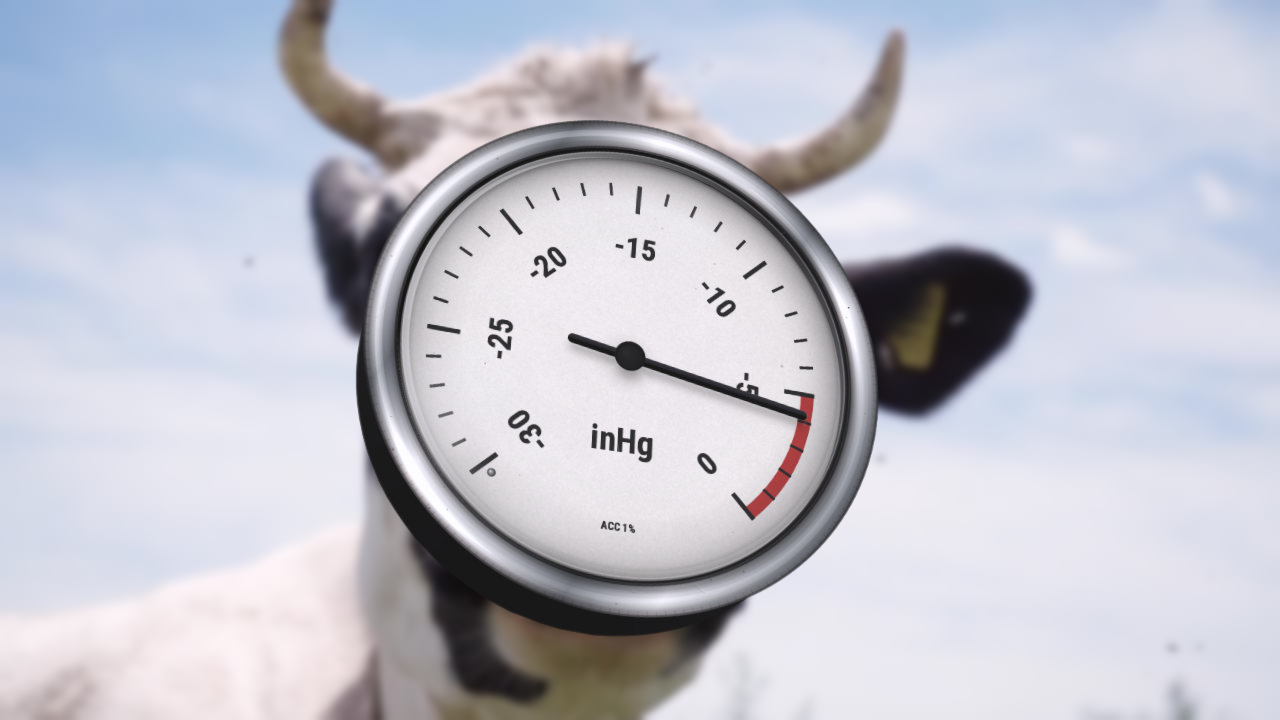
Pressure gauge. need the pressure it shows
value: -4 inHg
